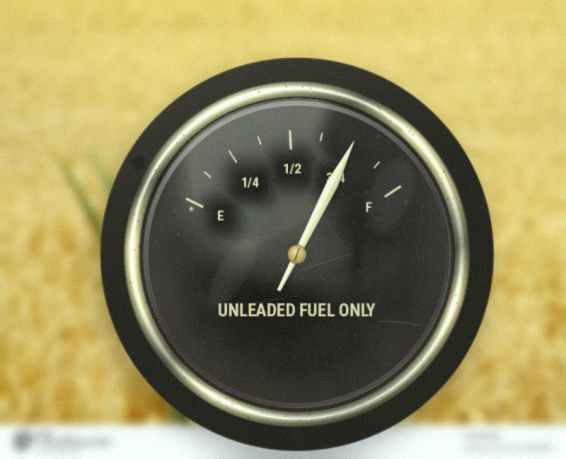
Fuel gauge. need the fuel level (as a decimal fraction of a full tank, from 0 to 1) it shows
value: 0.75
